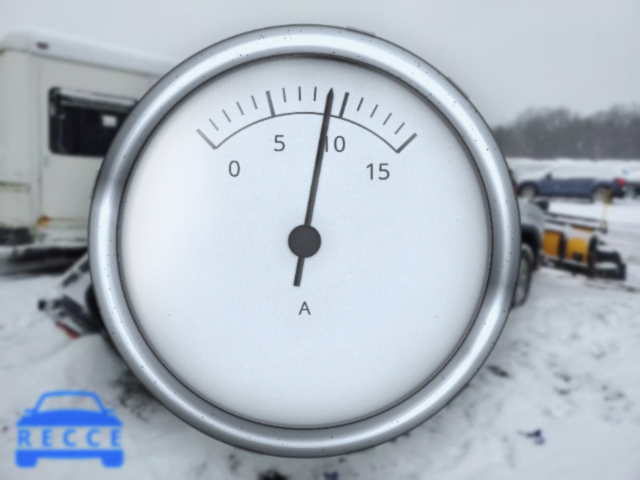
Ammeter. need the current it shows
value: 9 A
